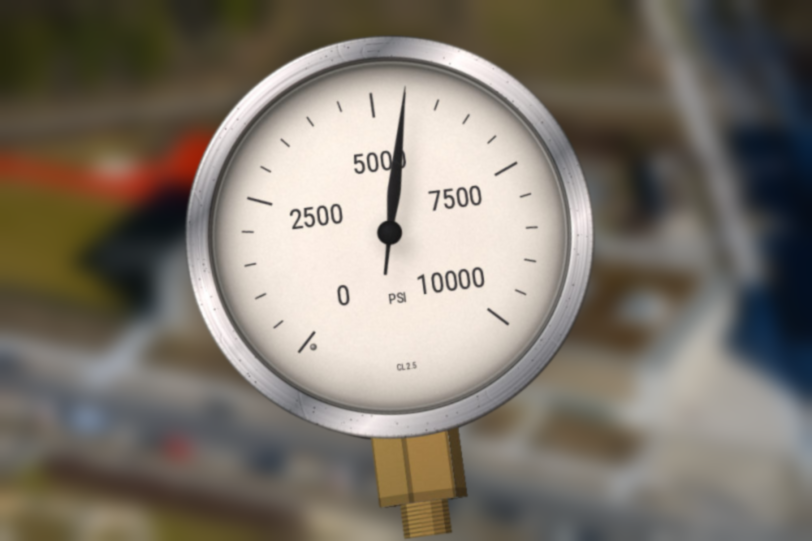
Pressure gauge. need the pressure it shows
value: 5500 psi
